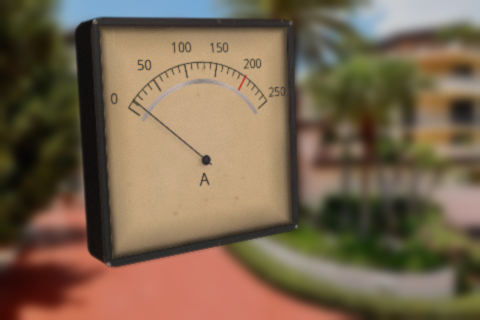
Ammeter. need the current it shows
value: 10 A
